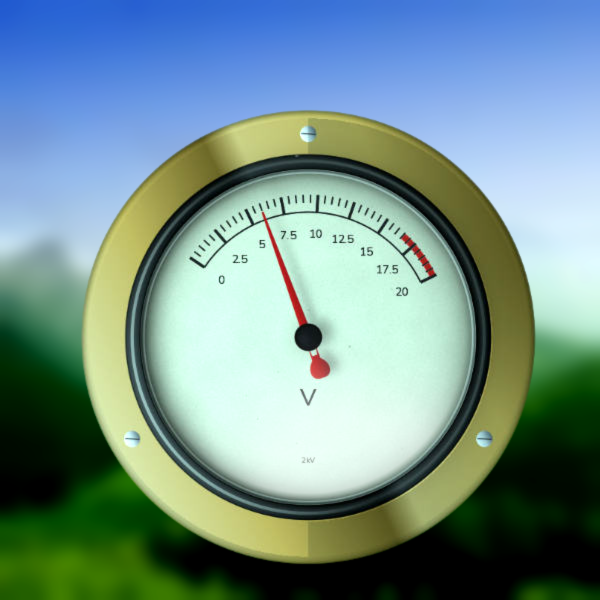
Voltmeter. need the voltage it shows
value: 6 V
